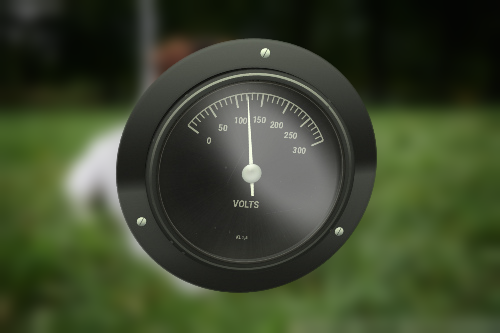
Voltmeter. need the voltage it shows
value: 120 V
